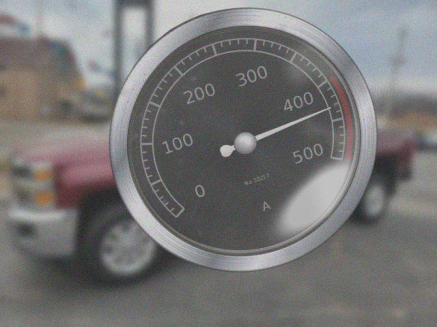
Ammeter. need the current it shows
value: 430 A
